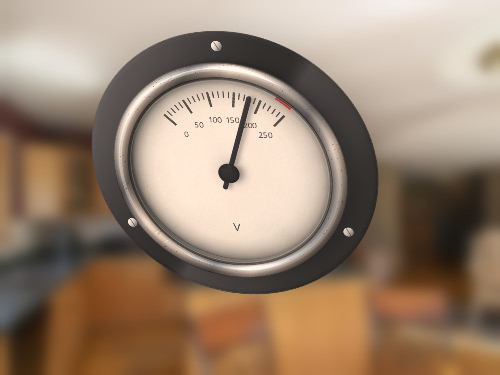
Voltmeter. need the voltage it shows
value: 180 V
